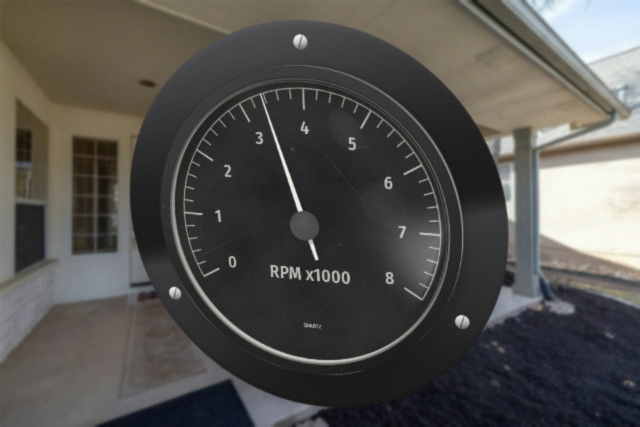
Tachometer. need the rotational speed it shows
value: 3400 rpm
